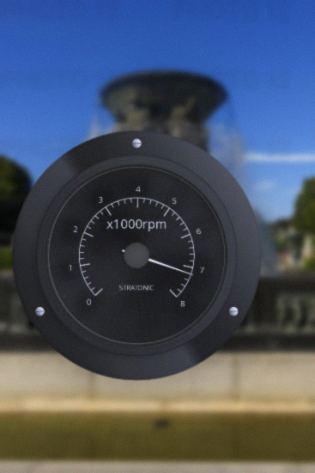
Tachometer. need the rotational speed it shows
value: 7200 rpm
